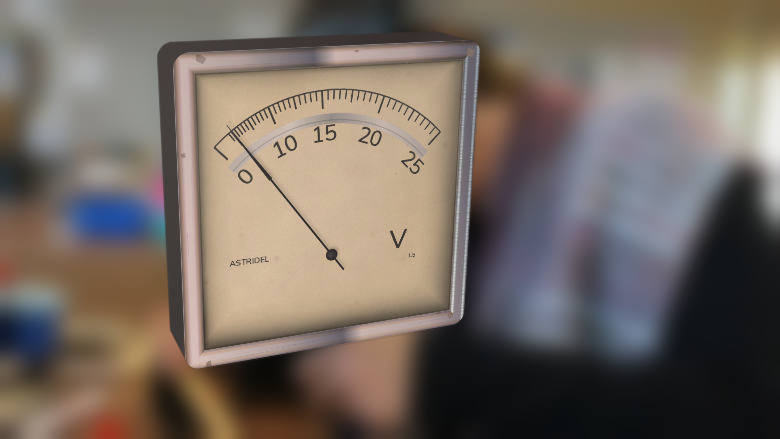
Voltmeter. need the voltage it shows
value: 5 V
